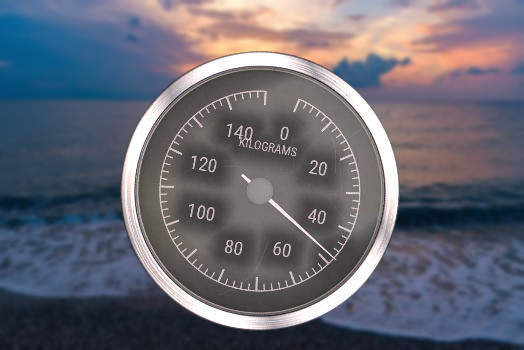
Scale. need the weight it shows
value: 48 kg
